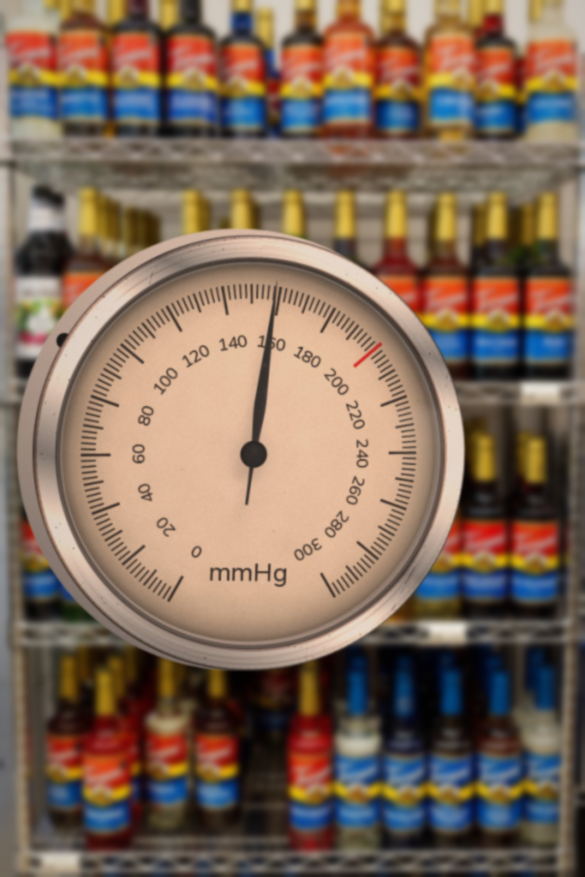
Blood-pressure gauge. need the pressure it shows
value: 158 mmHg
